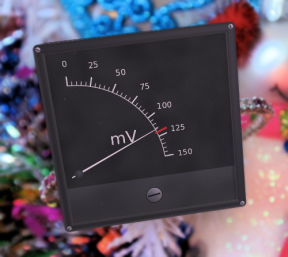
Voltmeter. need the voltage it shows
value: 115 mV
